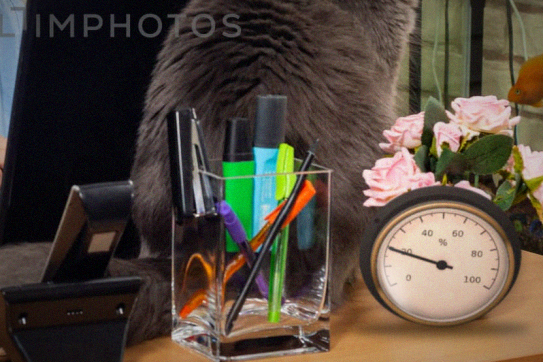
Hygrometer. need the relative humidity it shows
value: 20 %
